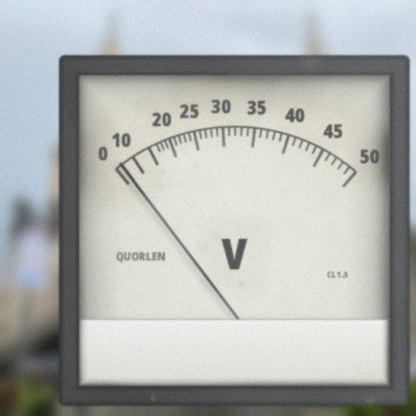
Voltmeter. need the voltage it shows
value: 5 V
